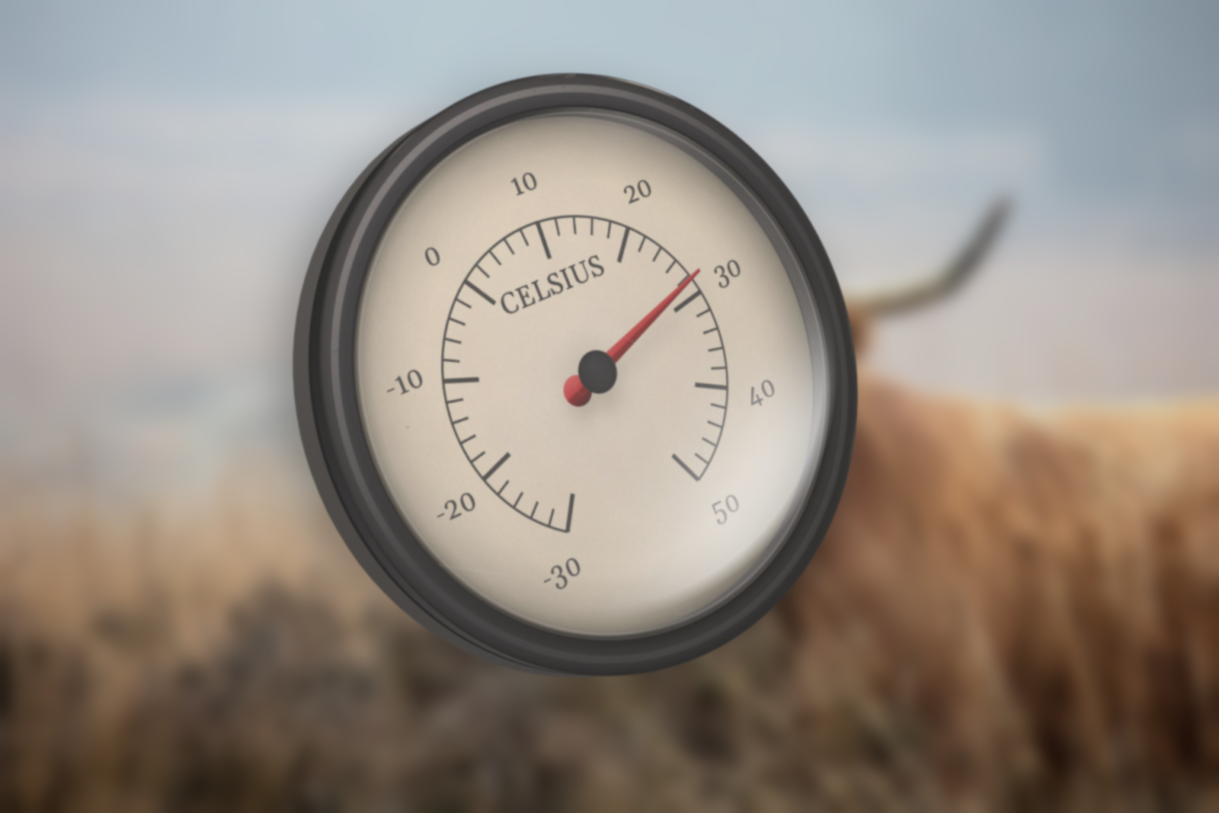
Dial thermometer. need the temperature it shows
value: 28 °C
